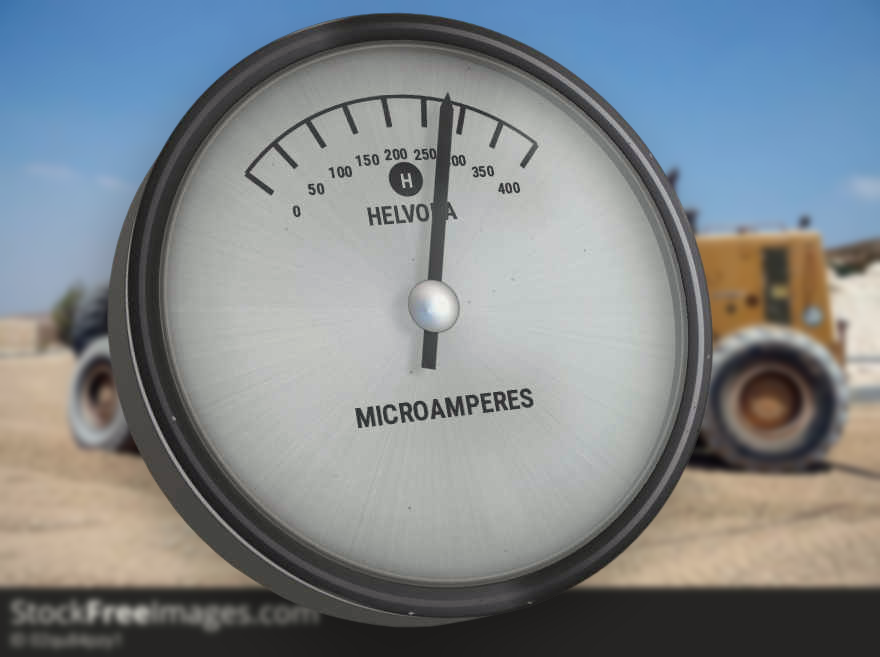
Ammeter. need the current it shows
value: 275 µA
